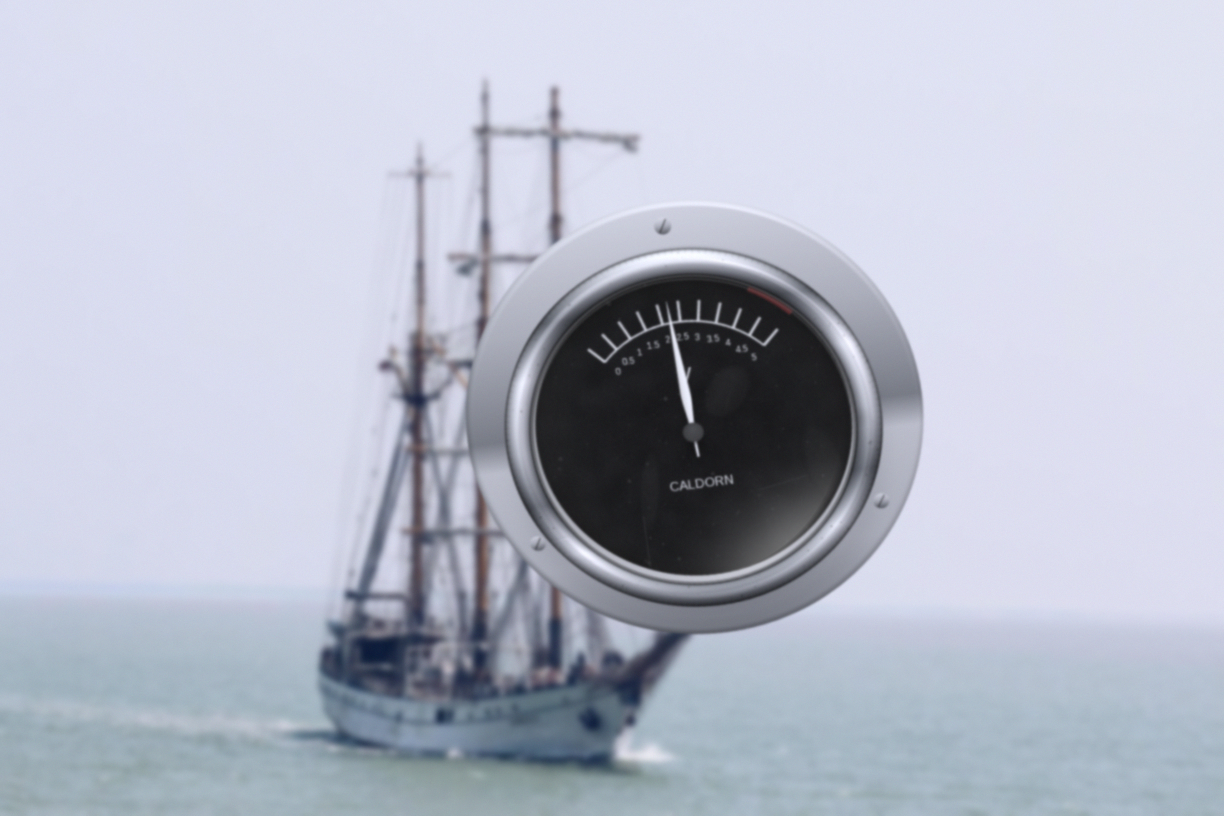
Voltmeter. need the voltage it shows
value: 2.25 V
